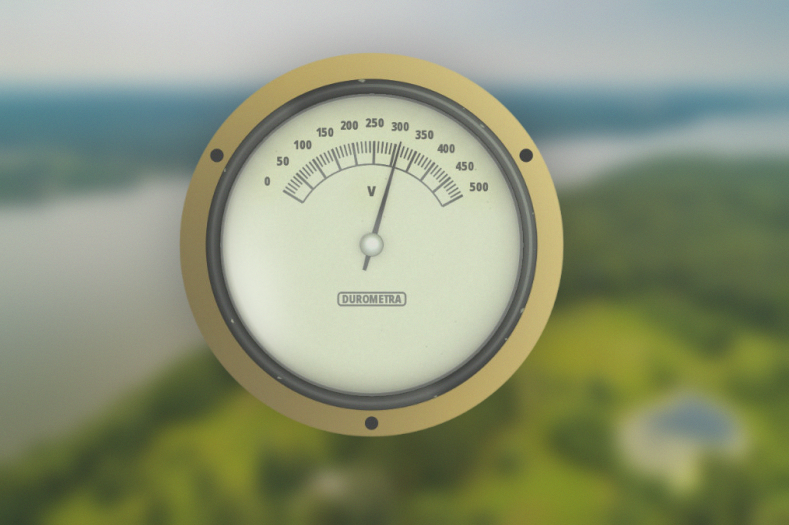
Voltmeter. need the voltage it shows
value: 310 V
